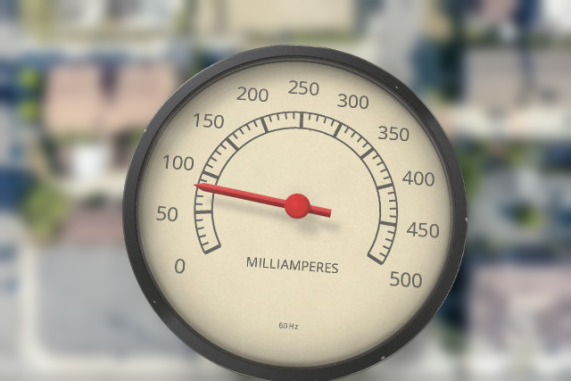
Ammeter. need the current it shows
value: 80 mA
